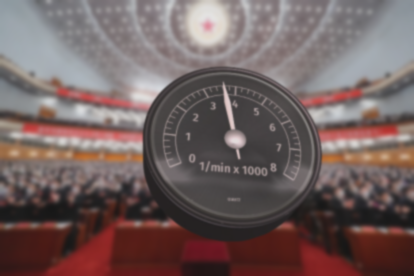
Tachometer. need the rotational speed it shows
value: 3600 rpm
